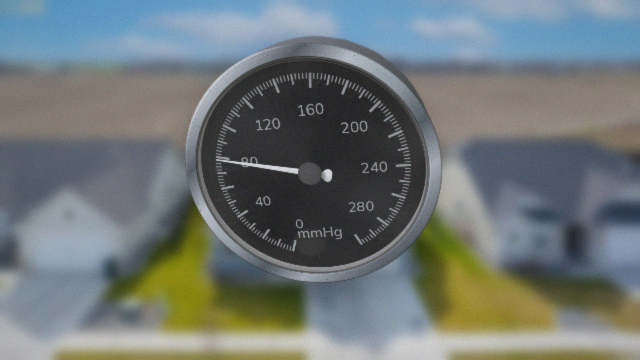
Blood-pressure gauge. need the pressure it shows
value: 80 mmHg
